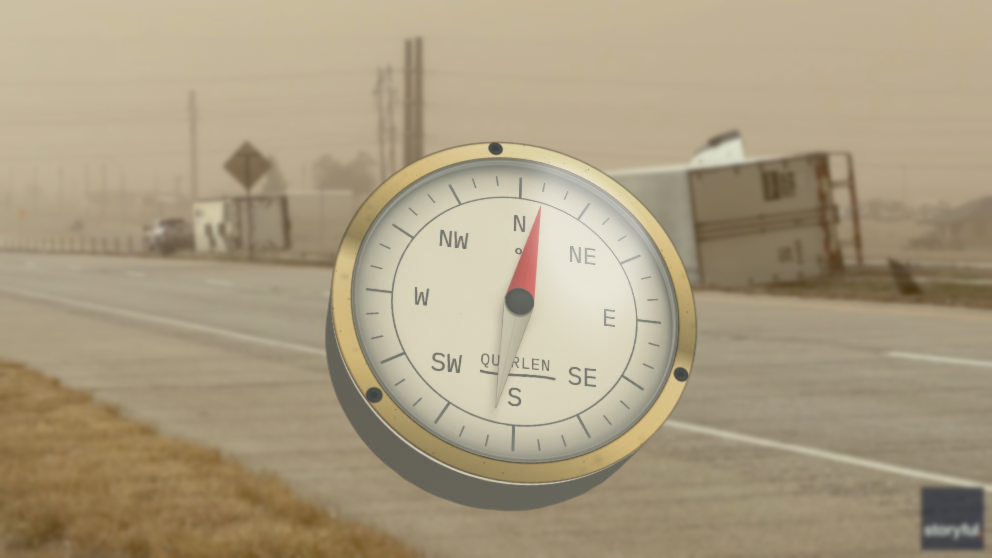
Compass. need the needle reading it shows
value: 10 °
